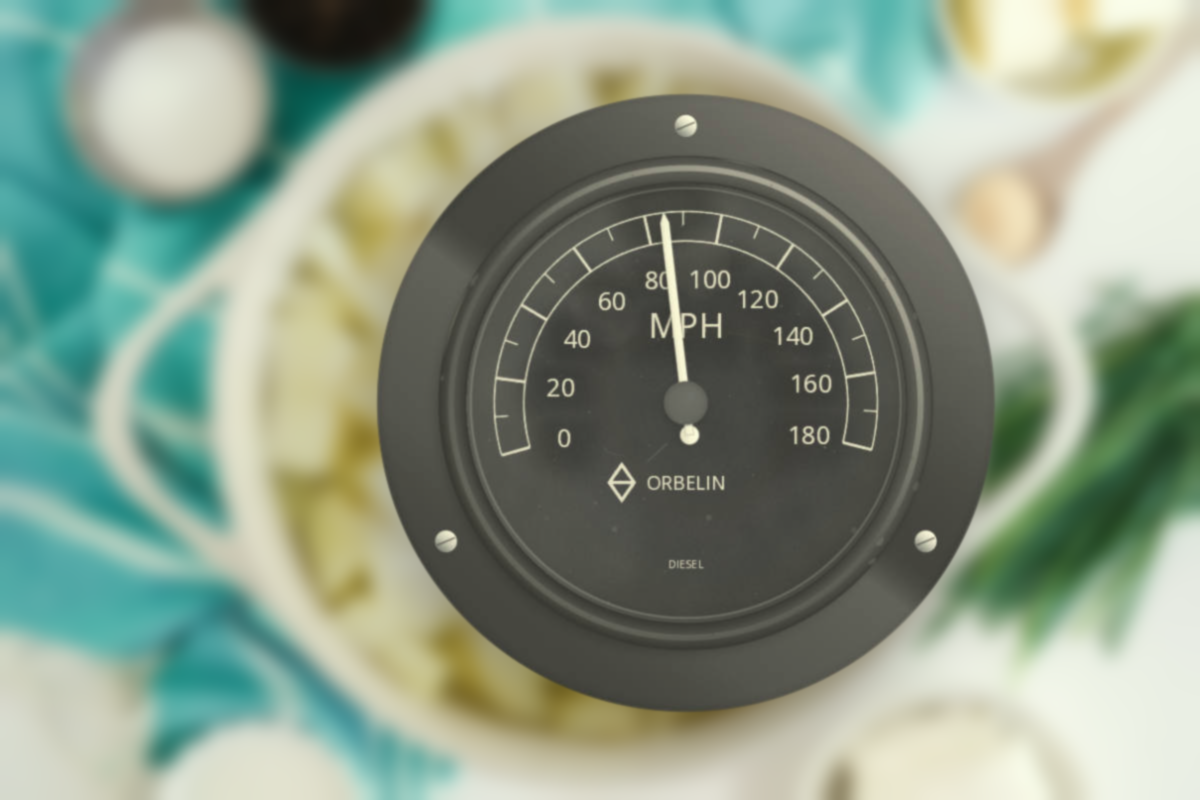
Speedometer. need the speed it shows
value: 85 mph
